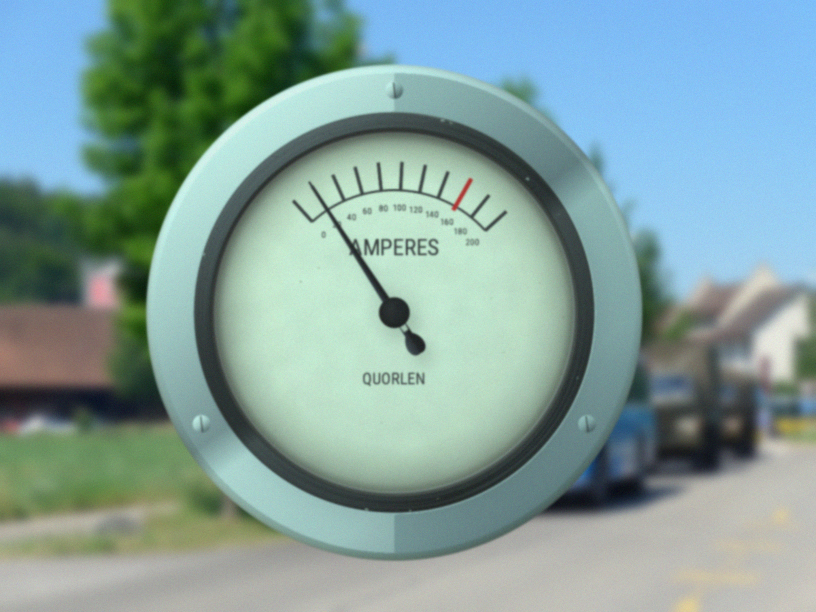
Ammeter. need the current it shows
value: 20 A
